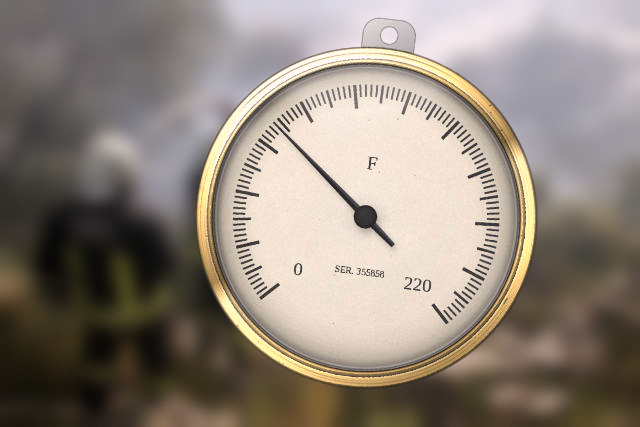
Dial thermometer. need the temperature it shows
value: 68 °F
